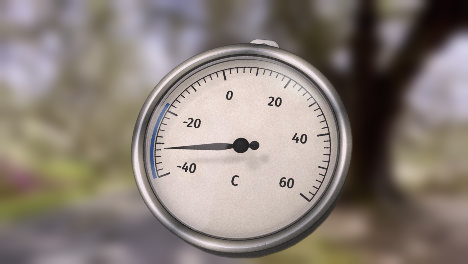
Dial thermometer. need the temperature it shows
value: -32 °C
